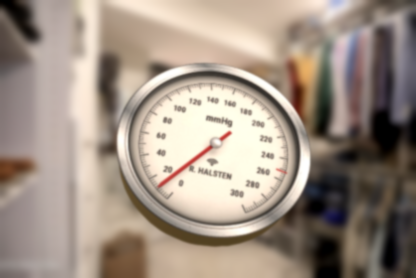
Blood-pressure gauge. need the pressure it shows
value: 10 mmHg
